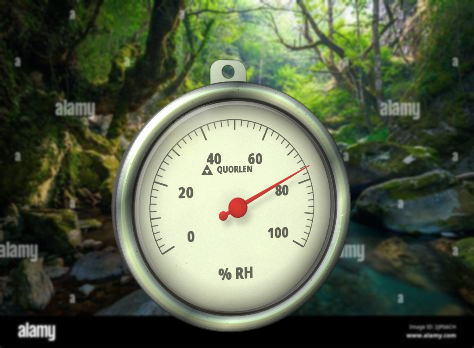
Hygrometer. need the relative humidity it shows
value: 76 %
